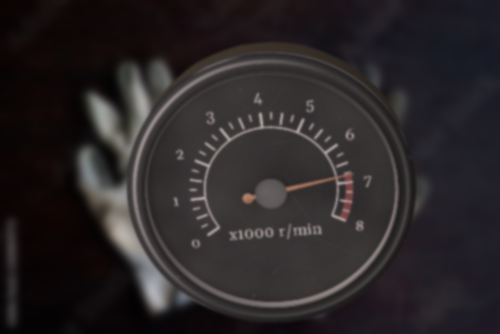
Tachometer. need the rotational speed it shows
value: 6750 rpm
